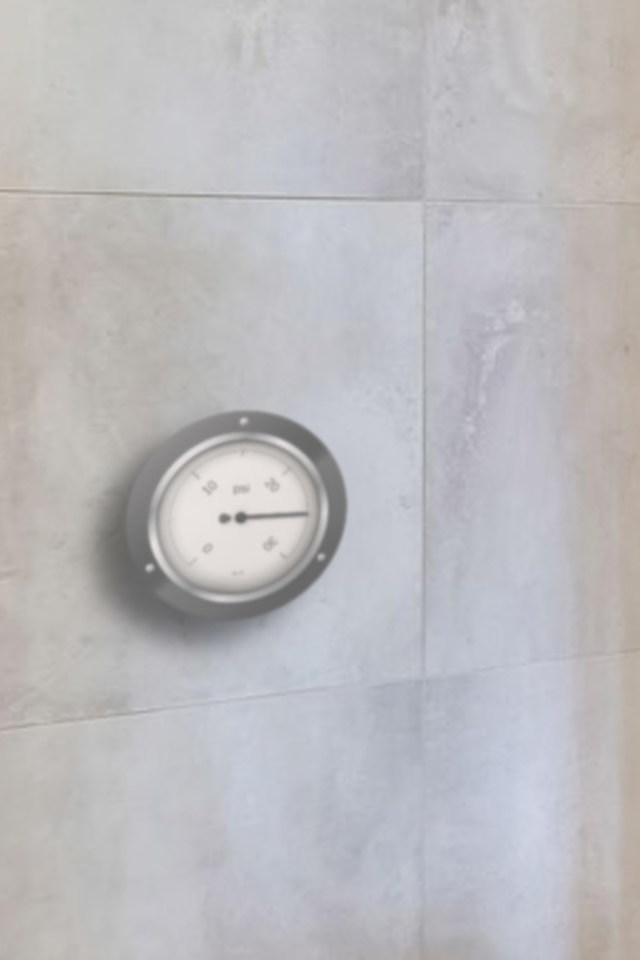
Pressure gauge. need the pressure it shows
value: 25 psi
